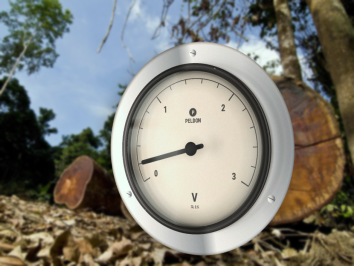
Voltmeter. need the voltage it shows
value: 0.2 V
